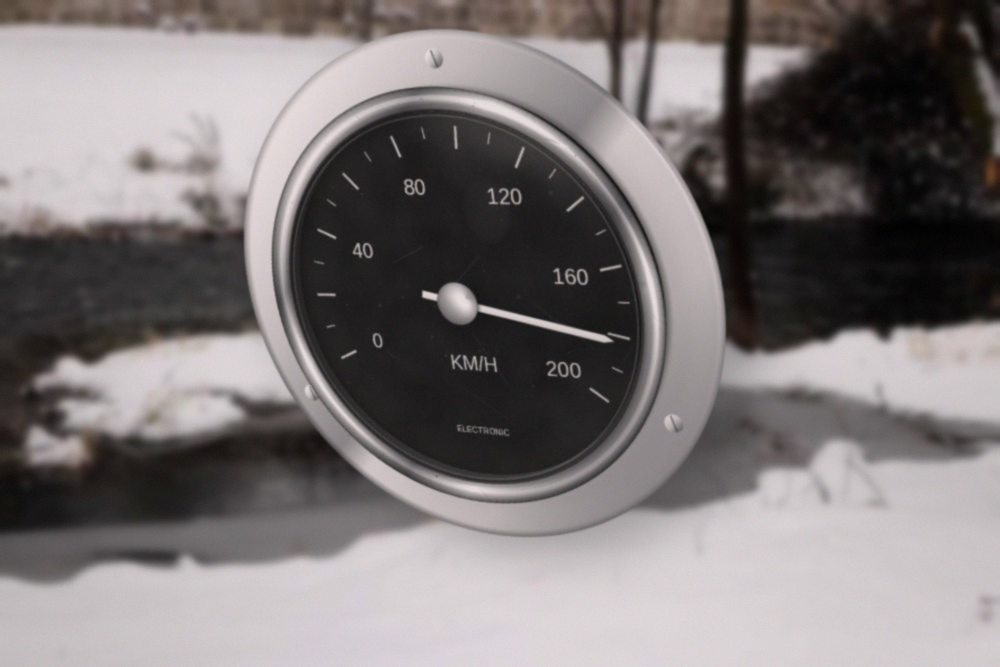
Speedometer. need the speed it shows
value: 180 km/h
